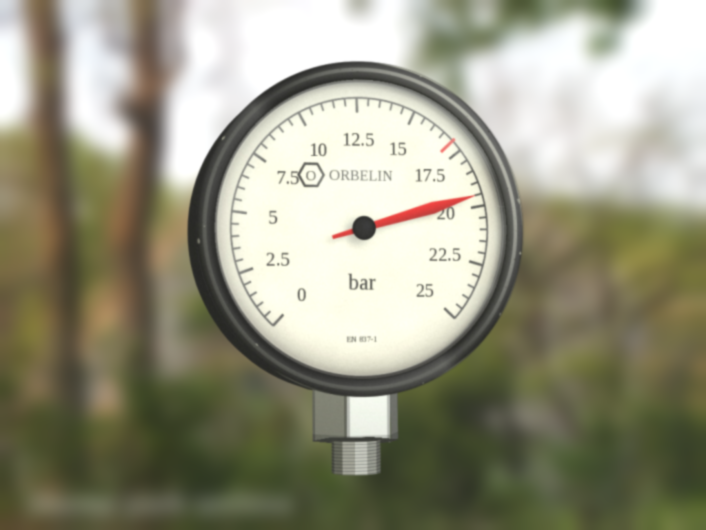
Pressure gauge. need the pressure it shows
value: 19.5 bar
